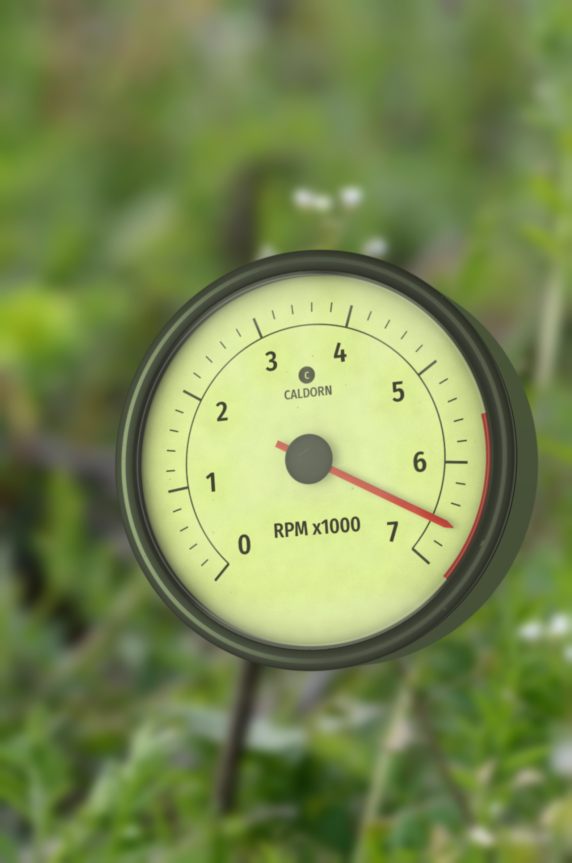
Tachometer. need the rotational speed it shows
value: 6600 rpm
